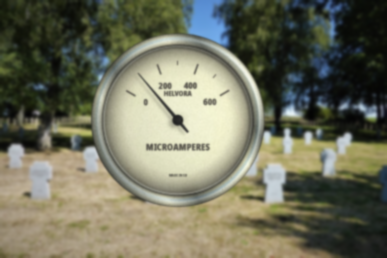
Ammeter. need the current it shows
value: 100 µA
